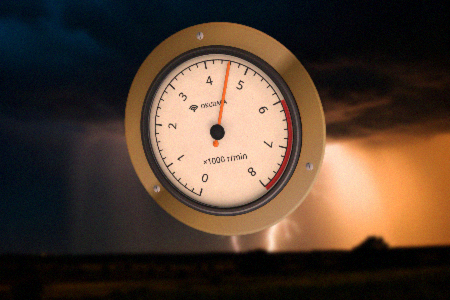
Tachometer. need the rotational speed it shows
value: 4600 rpm
